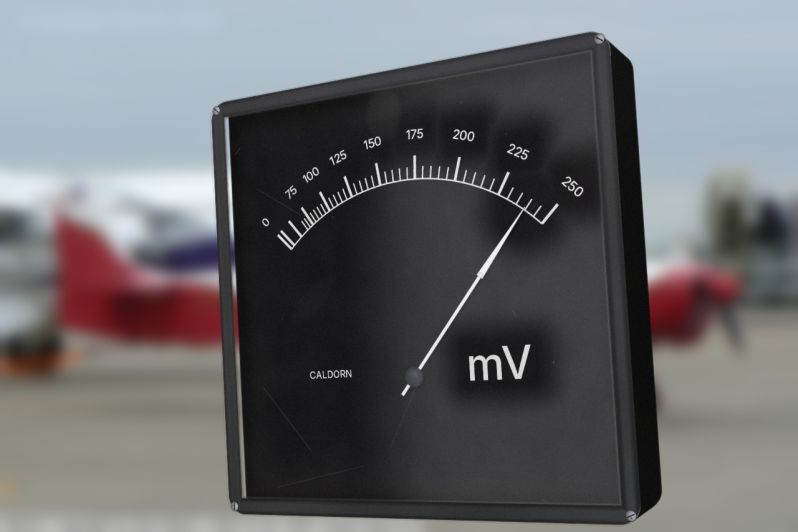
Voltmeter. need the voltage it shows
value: 240 mV
